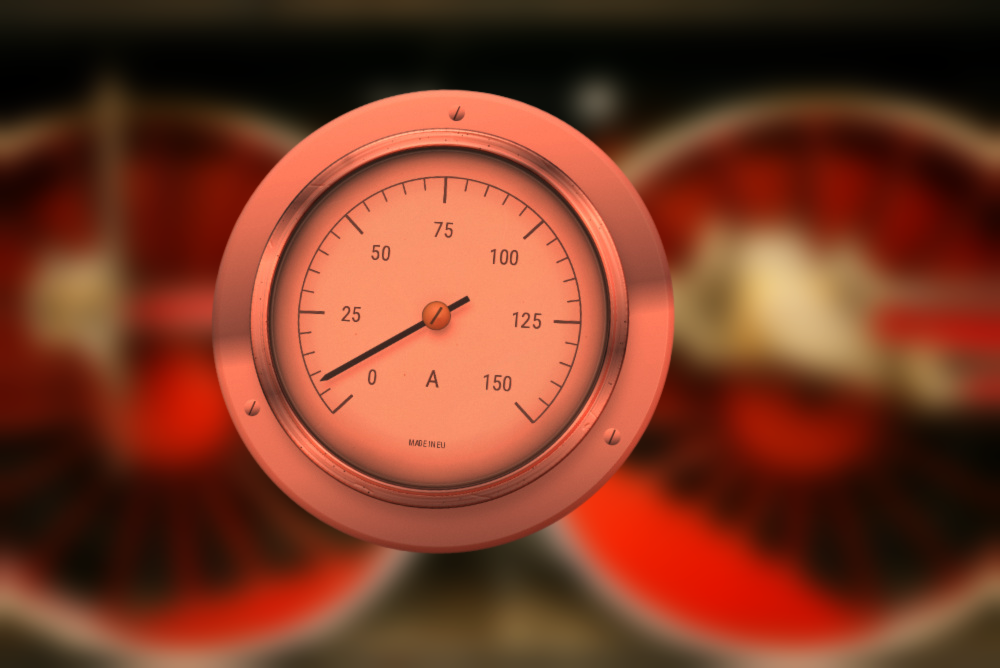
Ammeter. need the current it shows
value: 7.5 A
